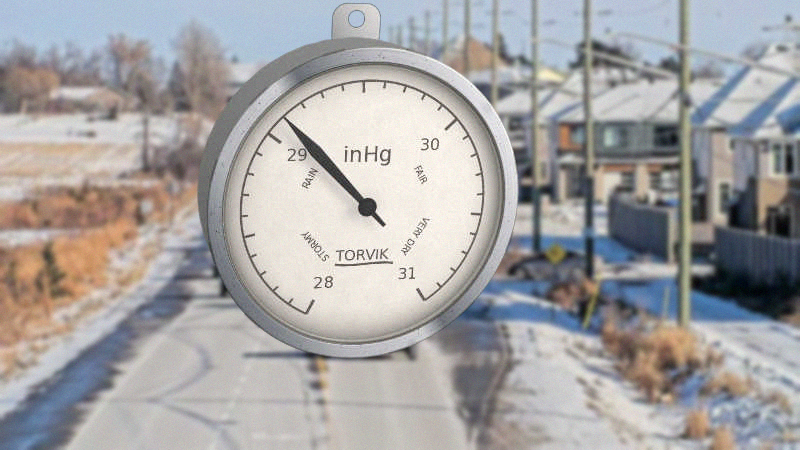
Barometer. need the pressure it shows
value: 29.1 inHg
